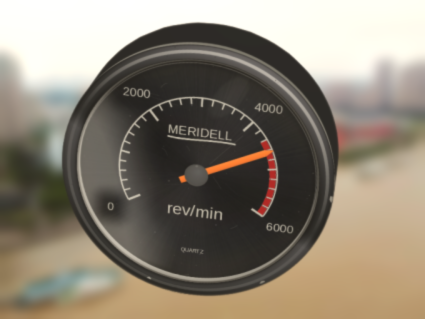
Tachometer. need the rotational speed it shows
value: 4600 rpm
